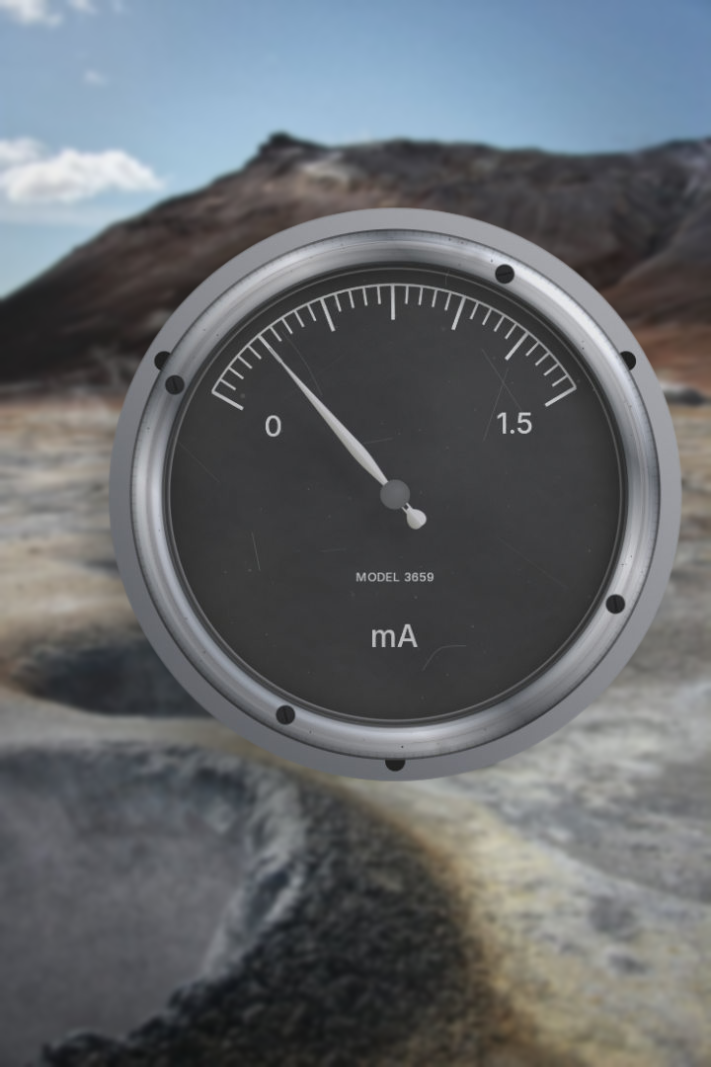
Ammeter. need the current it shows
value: 0.25 mA
